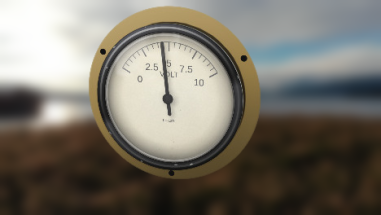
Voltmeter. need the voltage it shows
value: 4.5 V
